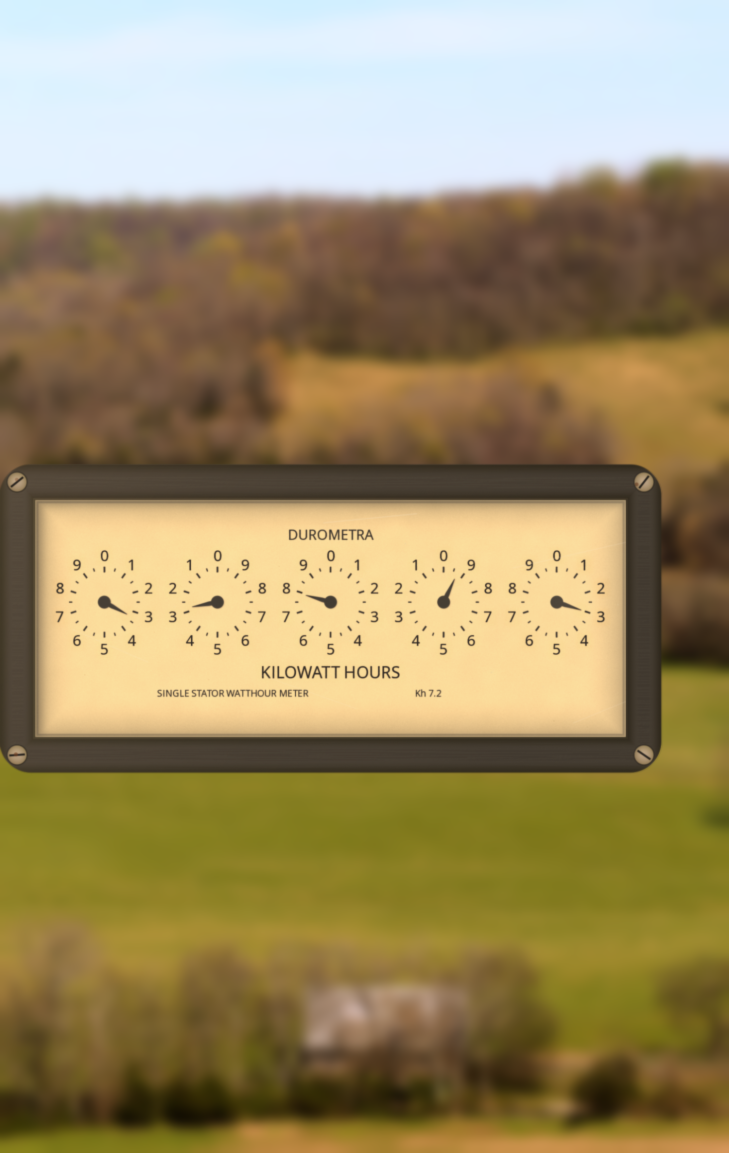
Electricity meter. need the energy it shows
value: 32793 kWh
